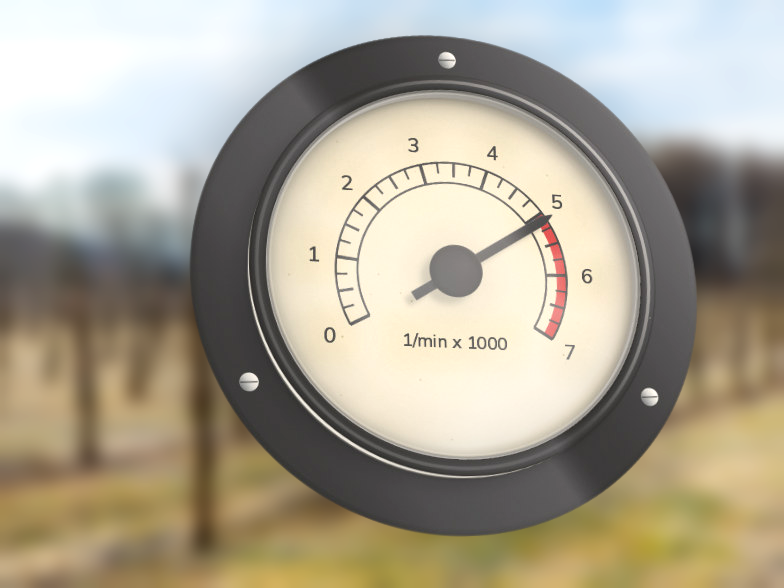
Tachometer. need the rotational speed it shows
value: 5125 rpm
